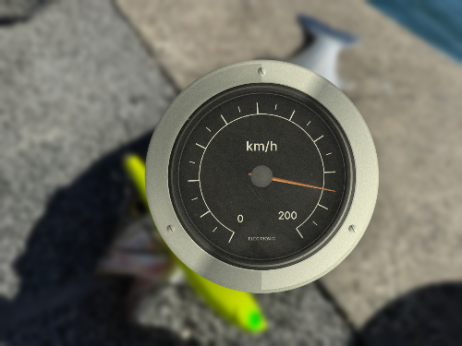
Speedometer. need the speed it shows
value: 170 km/h
